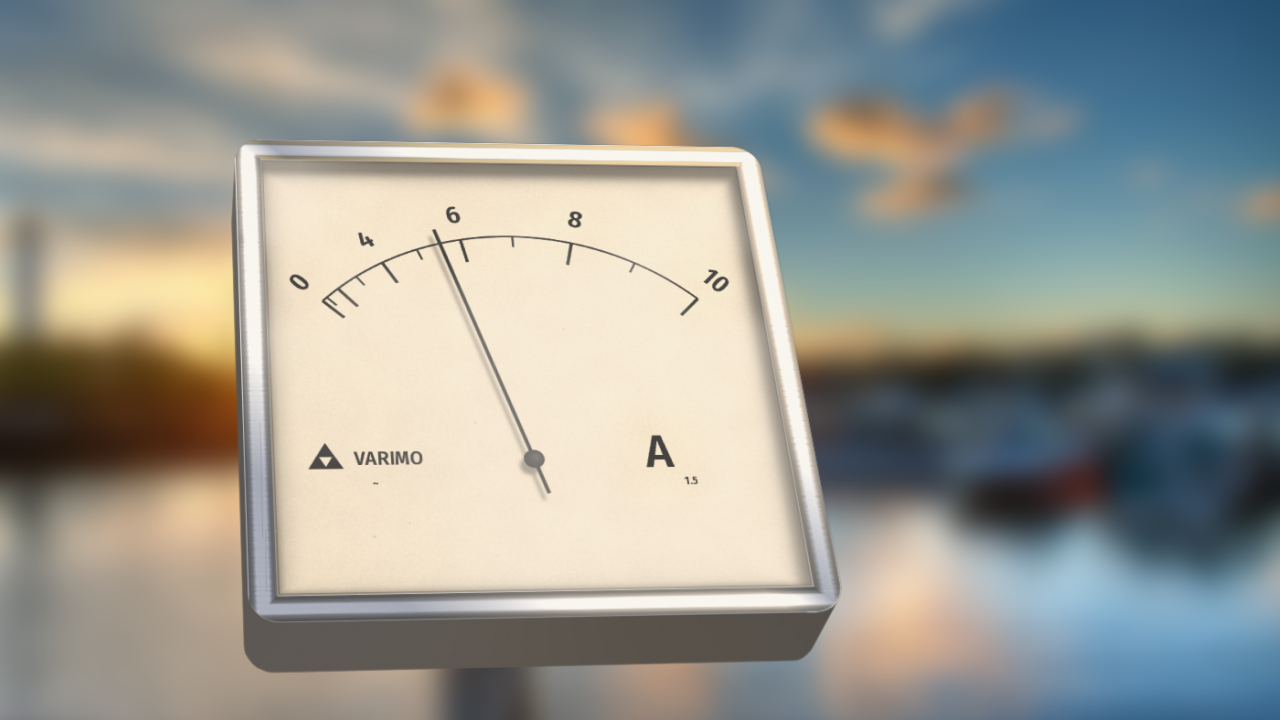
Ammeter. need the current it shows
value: 5.5 A
